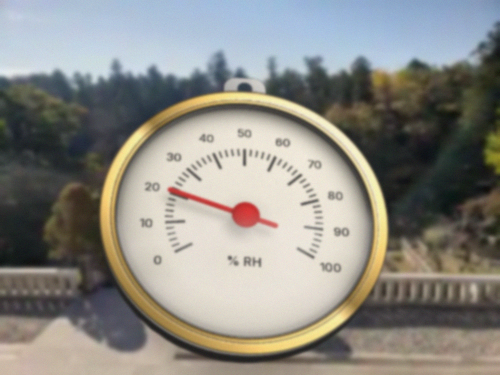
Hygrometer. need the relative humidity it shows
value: 20 %
